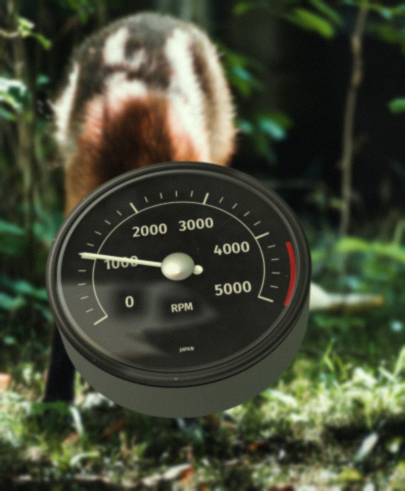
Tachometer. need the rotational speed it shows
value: 1000 rpm
